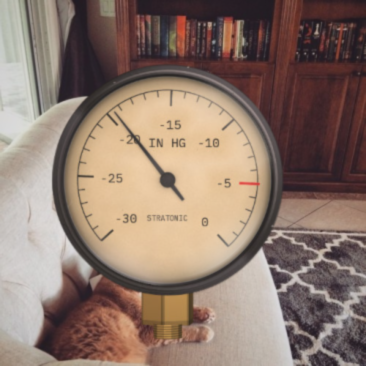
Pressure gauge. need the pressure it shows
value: -19.5 inHg
